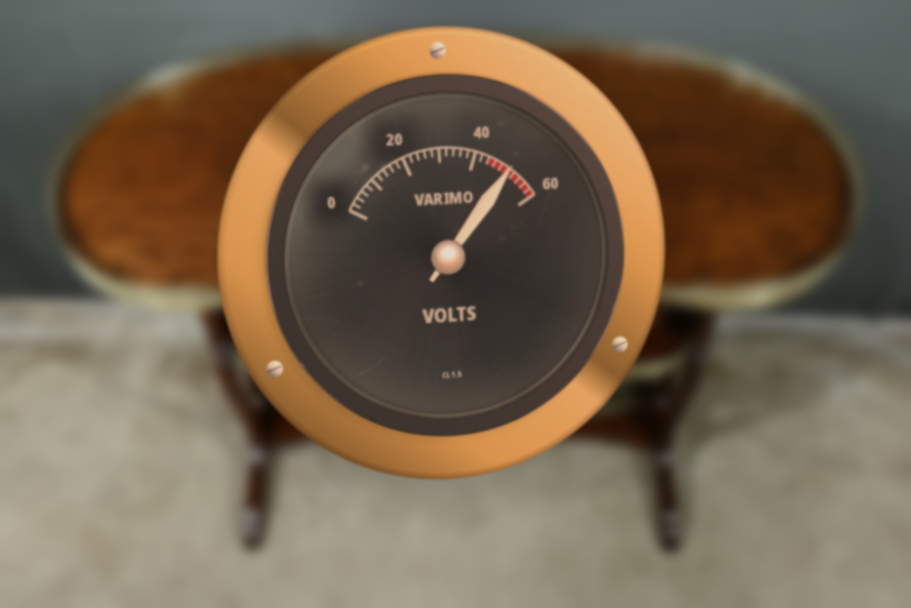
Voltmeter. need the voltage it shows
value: 50 V
